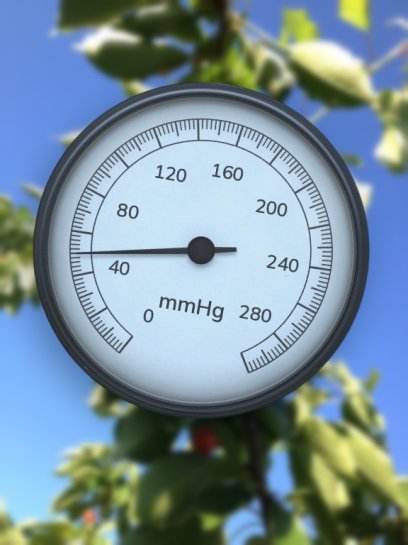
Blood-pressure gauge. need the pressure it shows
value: 50 mmHg
